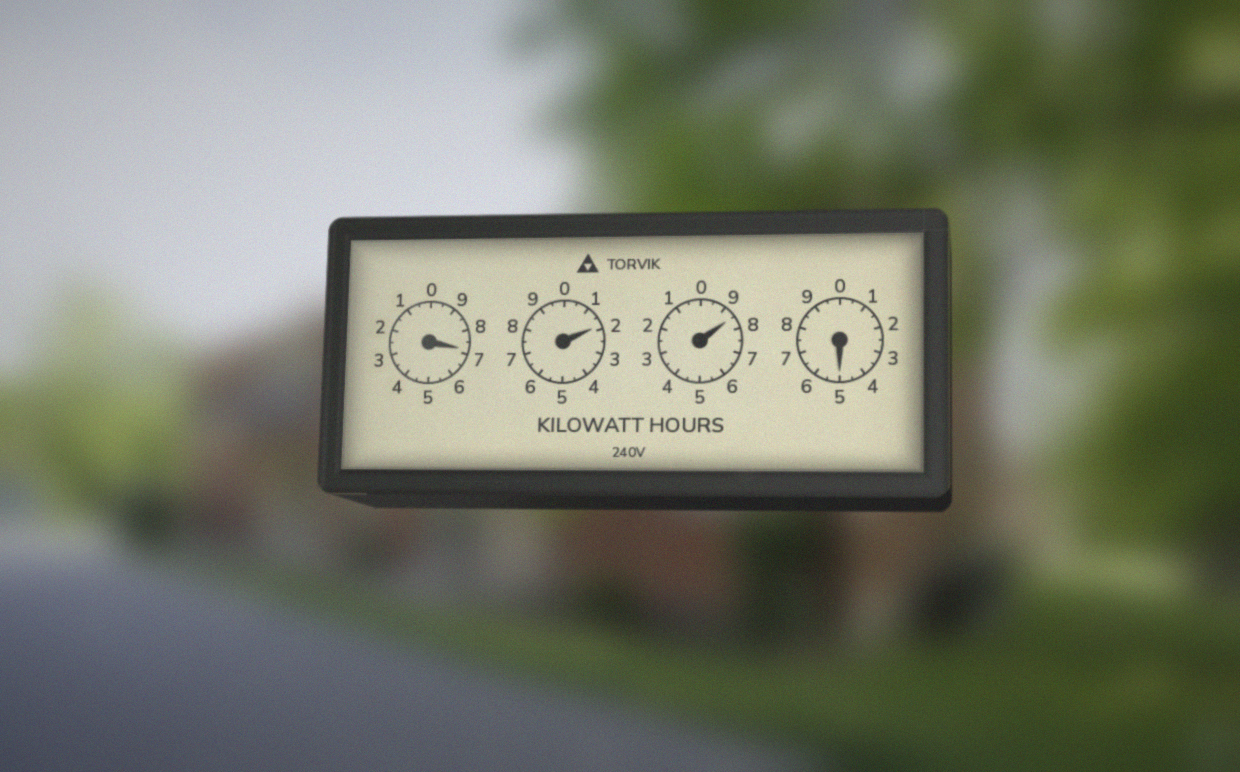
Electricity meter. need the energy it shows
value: 7185 kWh
